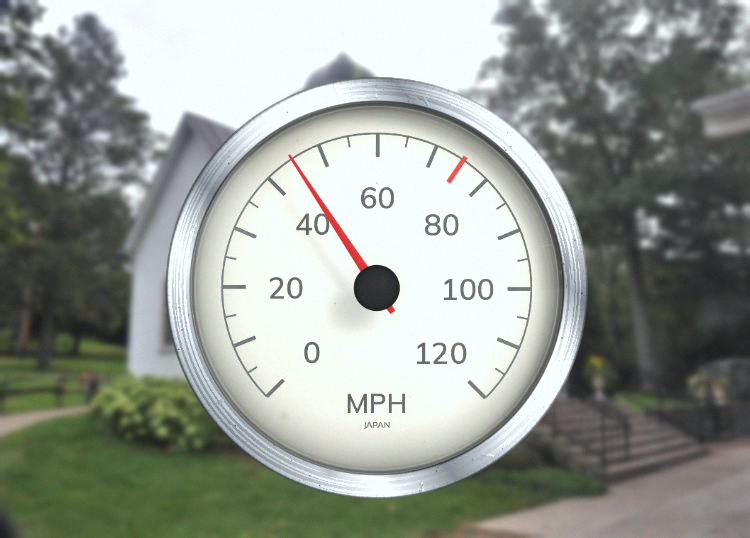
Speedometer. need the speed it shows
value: 45 mph
